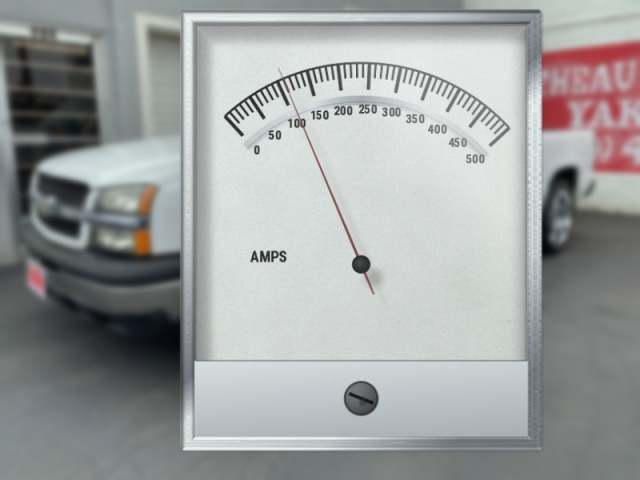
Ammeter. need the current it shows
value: 110 A
